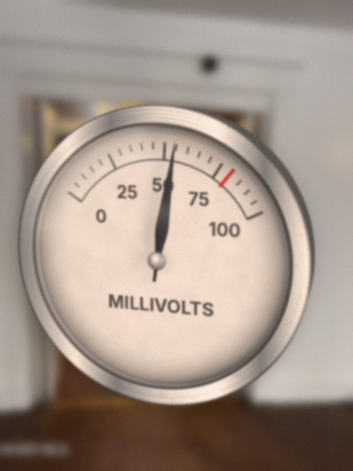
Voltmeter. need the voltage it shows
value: 55 mV
